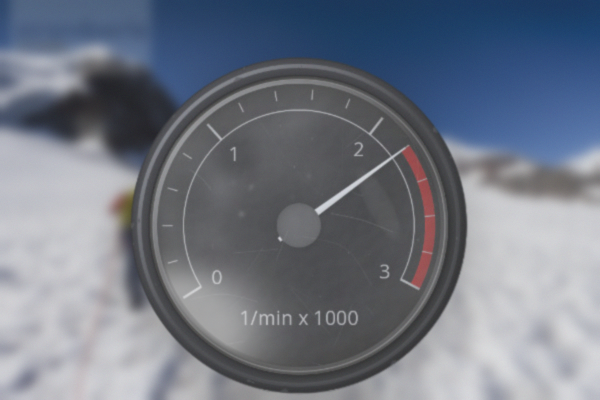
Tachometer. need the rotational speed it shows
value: 2200 rpm
